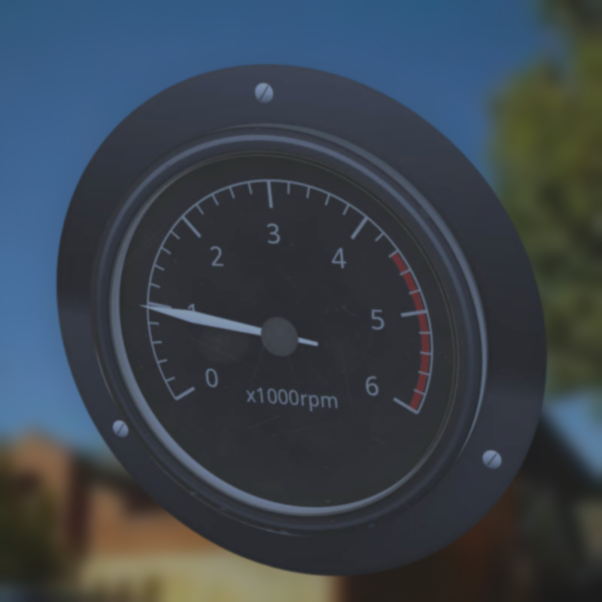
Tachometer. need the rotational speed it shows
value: 1000 rpm
